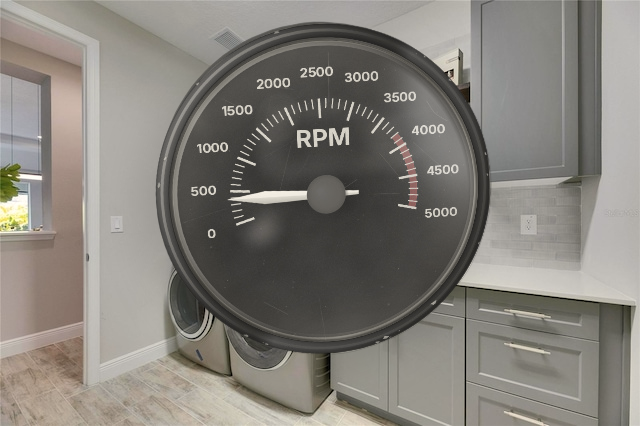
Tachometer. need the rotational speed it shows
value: 400 rpm
